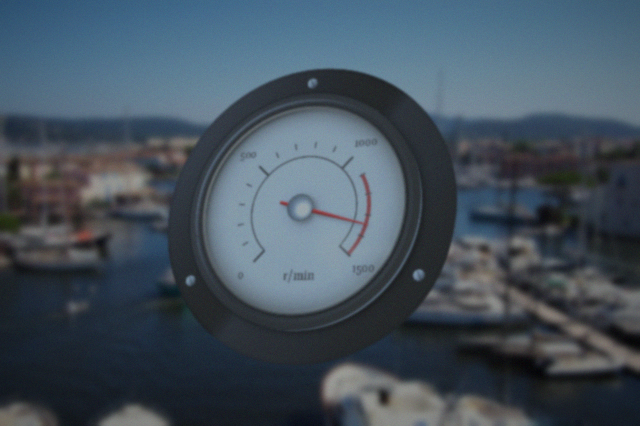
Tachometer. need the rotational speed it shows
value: 1350 rpm
